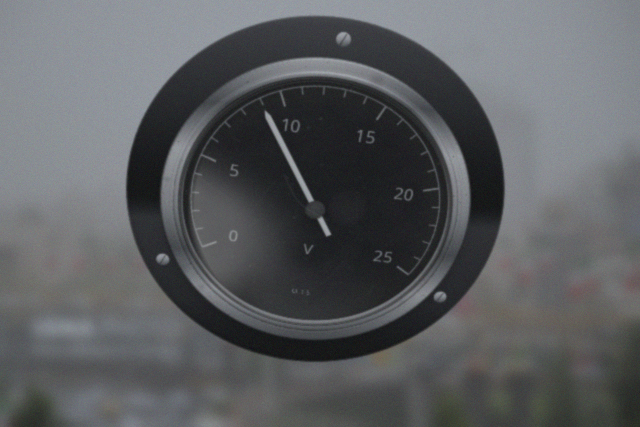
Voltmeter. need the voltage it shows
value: 9 V
